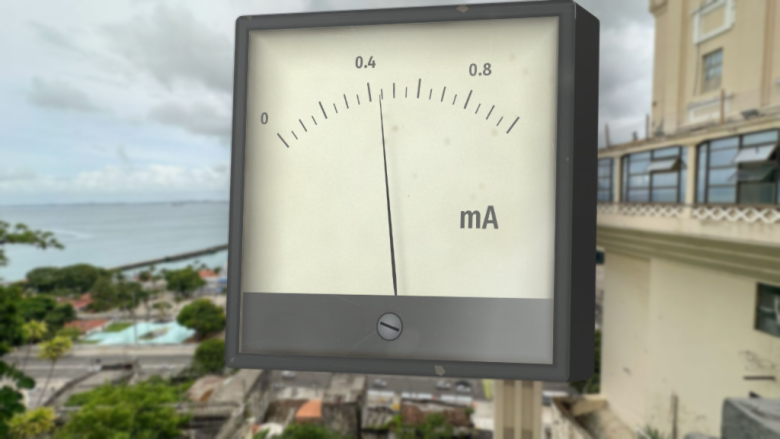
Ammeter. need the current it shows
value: 0.45 mA
